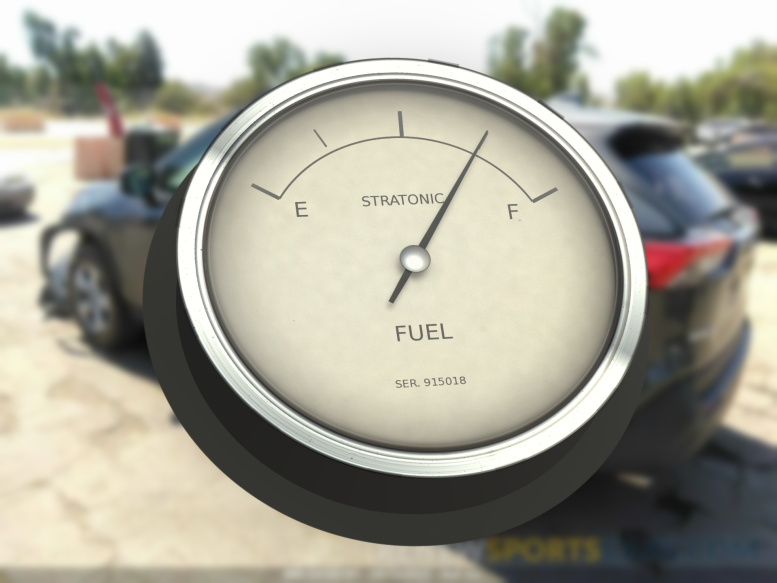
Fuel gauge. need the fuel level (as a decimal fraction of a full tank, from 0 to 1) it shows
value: 0.75
